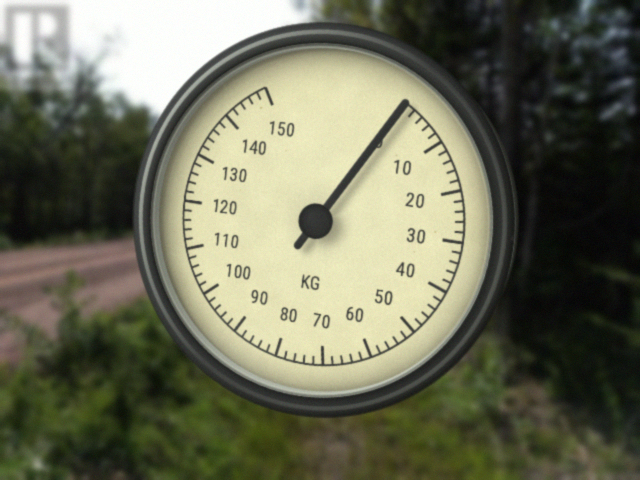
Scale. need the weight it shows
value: 0 kg
